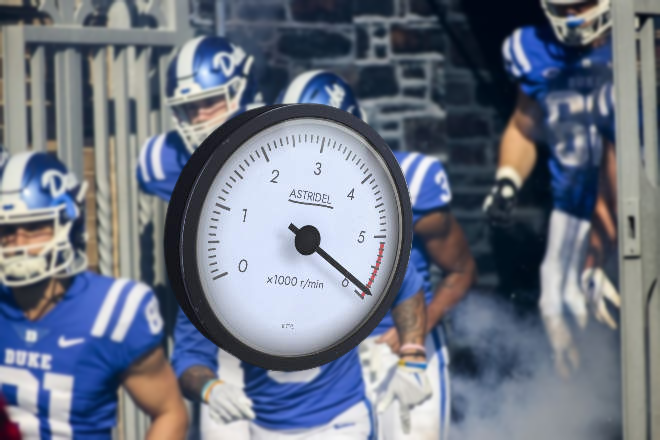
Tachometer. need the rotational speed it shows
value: 5900 rpm
